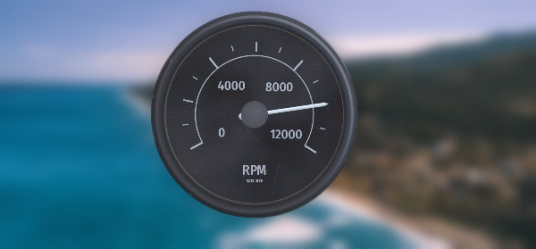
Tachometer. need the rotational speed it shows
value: 10000 rpm
